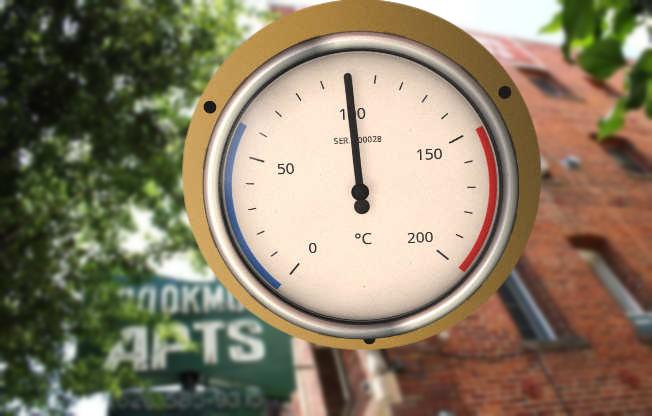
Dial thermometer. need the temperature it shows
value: 100 °C
